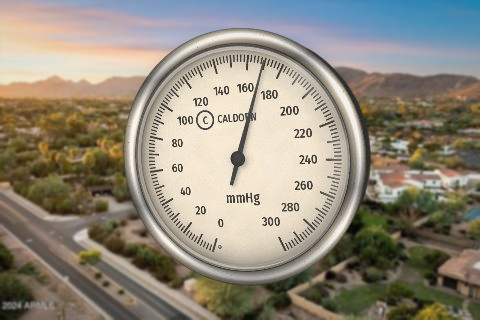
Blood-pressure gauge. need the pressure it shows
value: 170 mmHg
